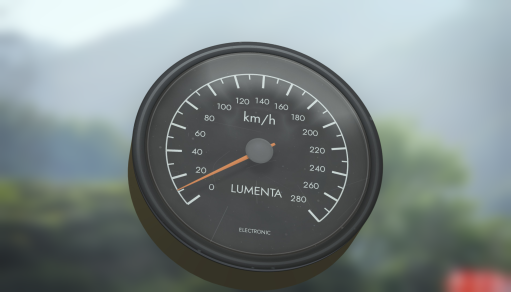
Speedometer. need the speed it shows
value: 10 km/h
